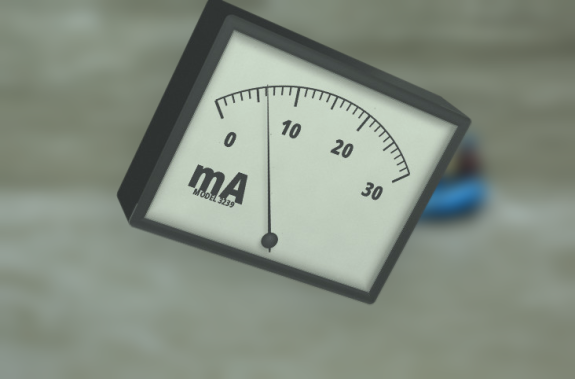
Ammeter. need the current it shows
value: 6 mA
